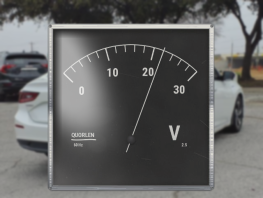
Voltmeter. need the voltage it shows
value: 22 V
